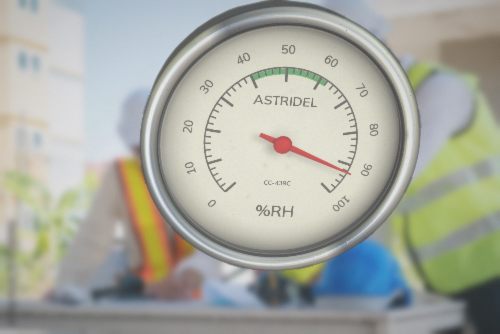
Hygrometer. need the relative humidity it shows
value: 92 %
